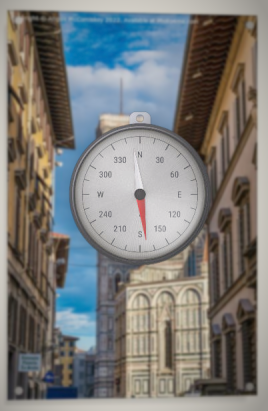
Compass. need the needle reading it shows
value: 172.5 °
